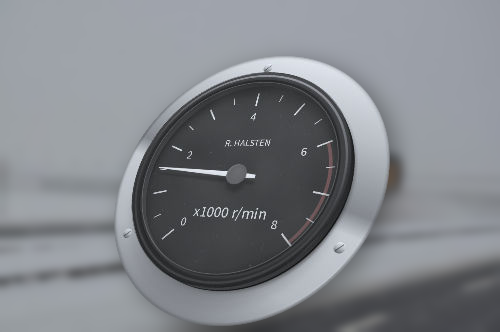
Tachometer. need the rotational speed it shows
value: 1500 rpm
